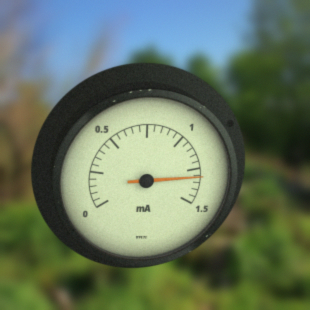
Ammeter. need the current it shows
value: 1.3 mA
